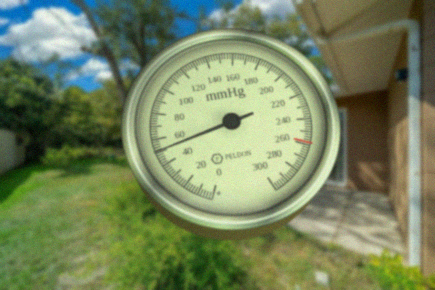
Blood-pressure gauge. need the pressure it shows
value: 50 mmHg
